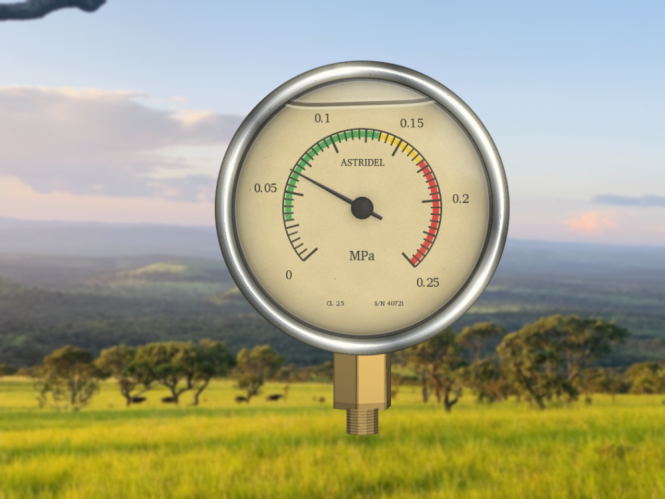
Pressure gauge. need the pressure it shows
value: 0.065 MPa
